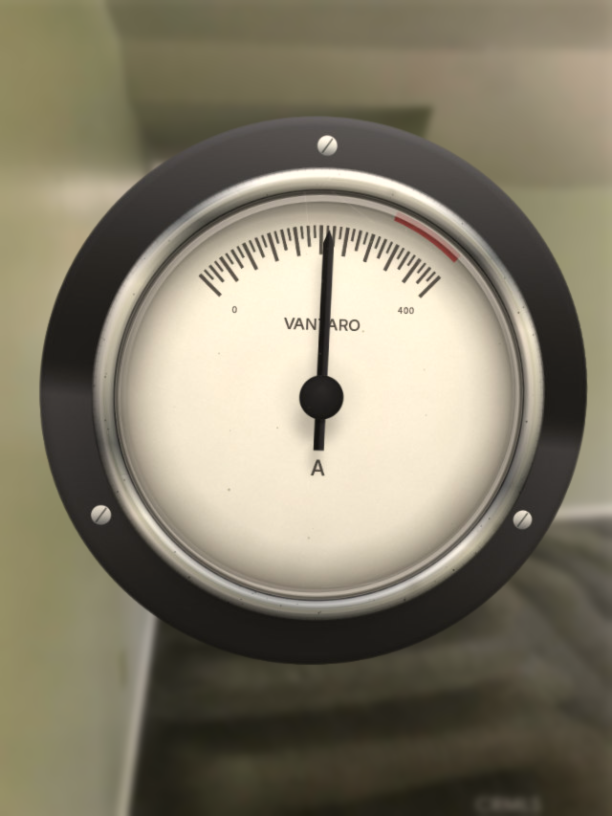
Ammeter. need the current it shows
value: 210 A
